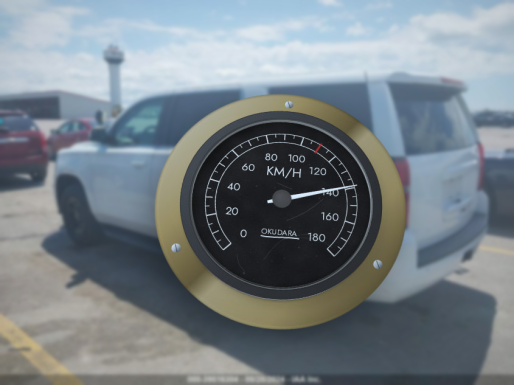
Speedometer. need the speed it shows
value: 140 km/h
